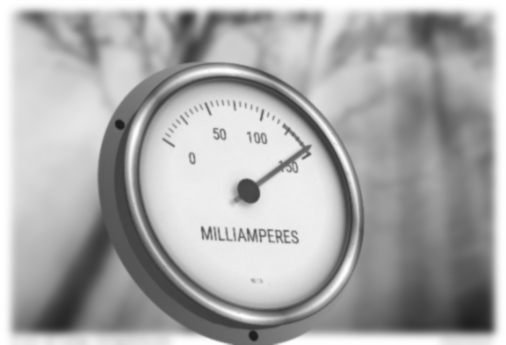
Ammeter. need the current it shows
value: 145 mA
